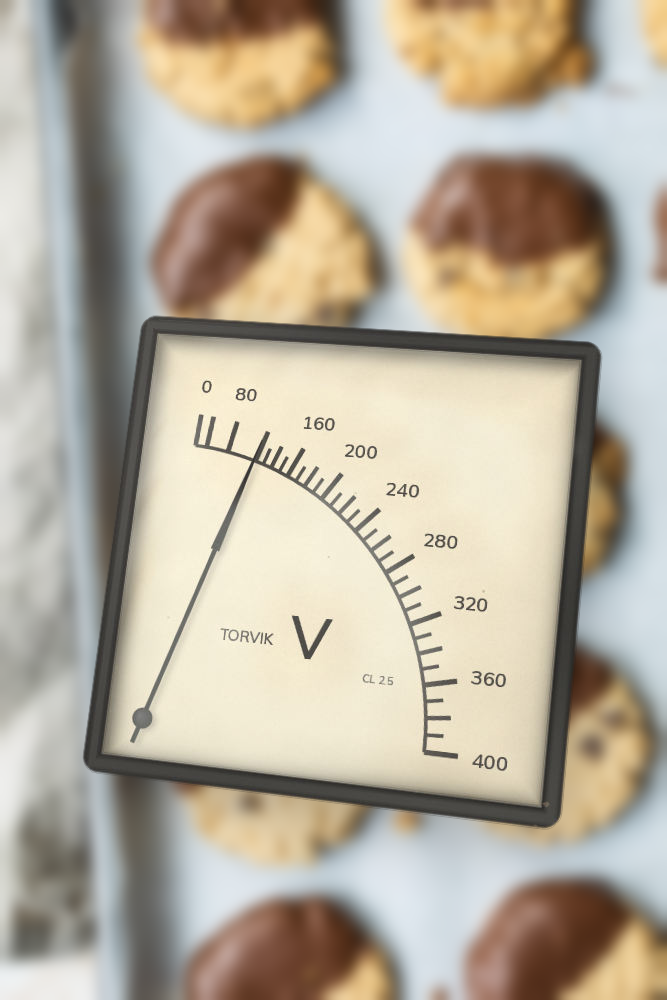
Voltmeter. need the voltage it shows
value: 120 V
